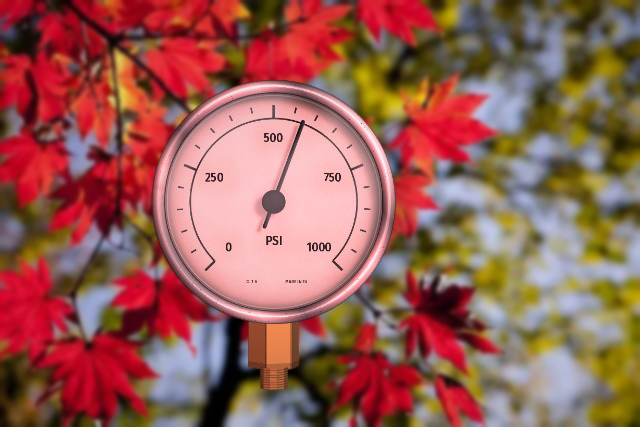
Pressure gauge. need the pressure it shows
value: 575 psi
